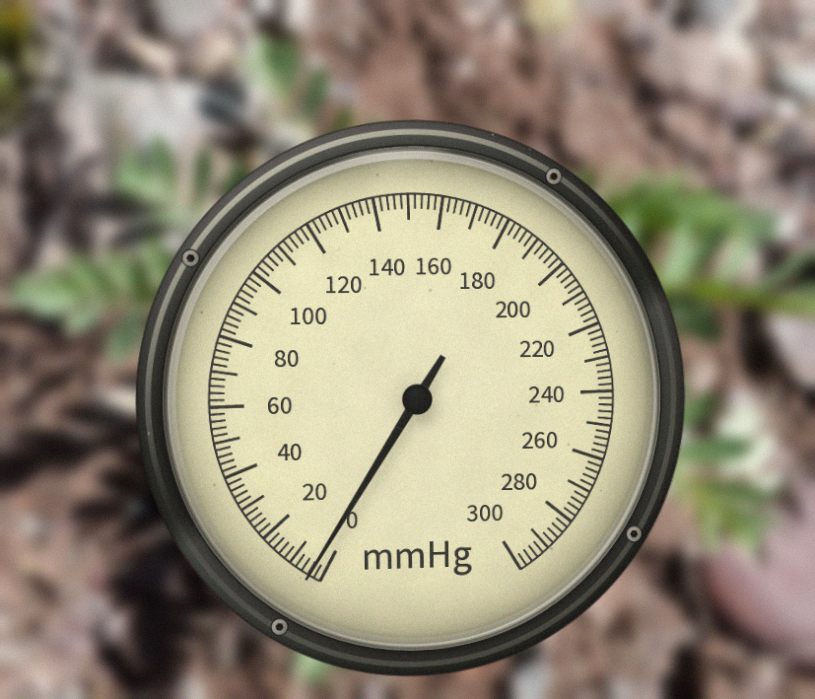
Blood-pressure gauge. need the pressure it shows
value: 4 mmHg
